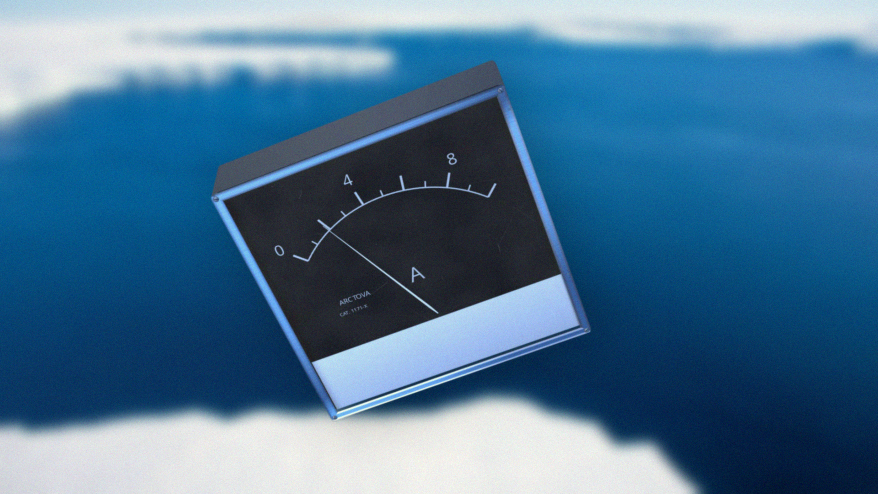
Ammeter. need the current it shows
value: 2 A
